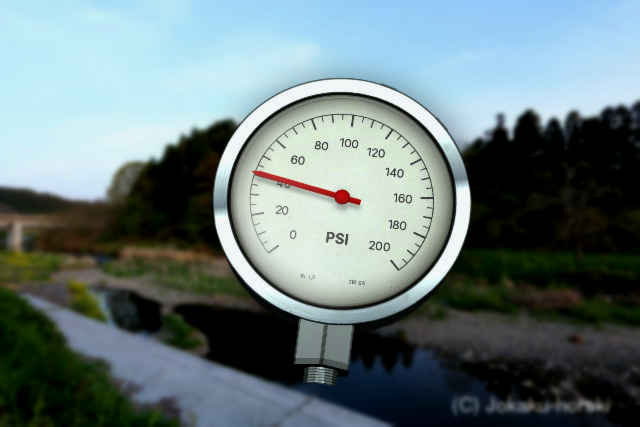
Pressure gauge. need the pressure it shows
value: 40 psi
